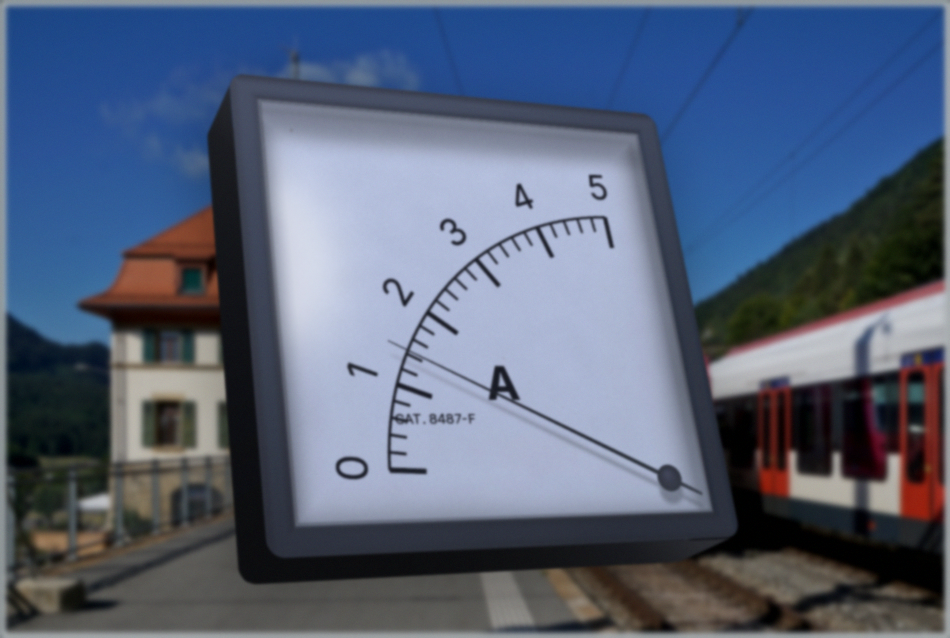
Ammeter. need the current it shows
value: 1.4 A
